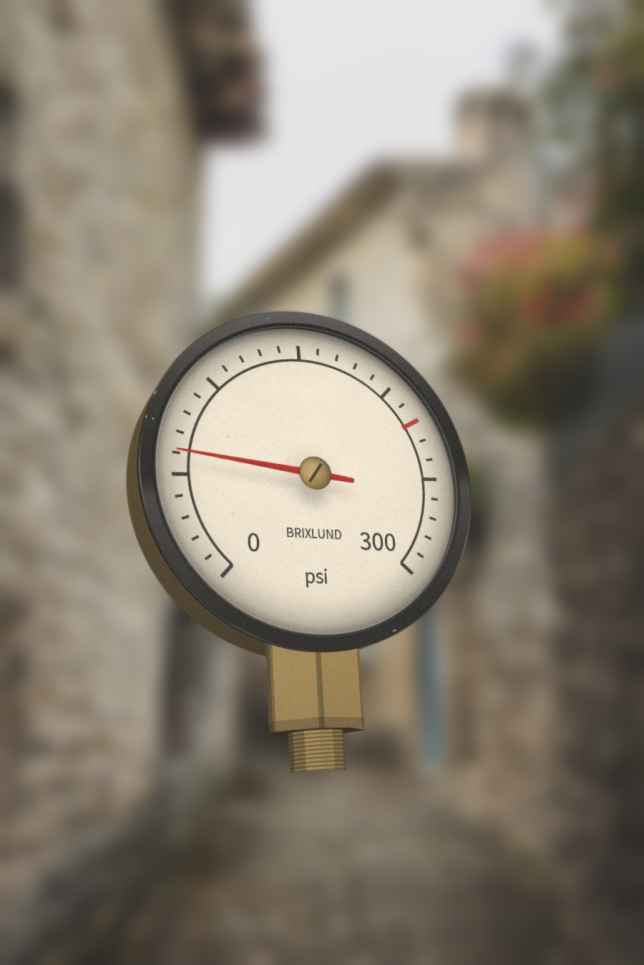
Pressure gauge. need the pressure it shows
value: 60 psi
